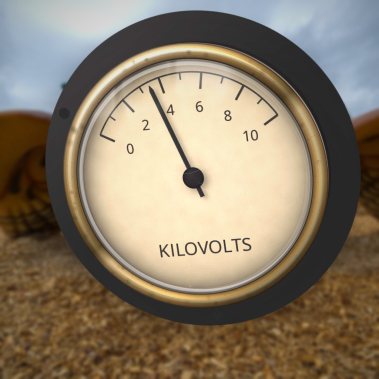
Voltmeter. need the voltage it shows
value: 3.5 kV
